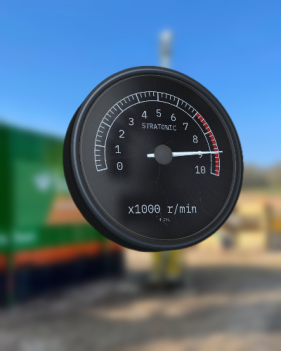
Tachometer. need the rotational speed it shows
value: 9000 rpm
